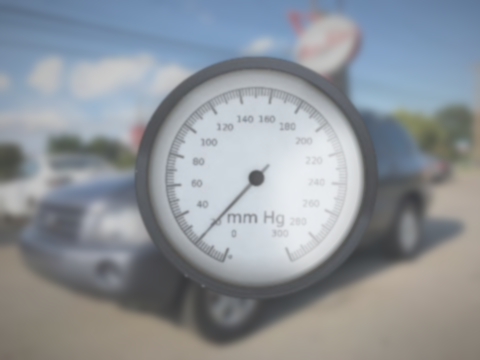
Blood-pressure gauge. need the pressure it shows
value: 20 mmHg
